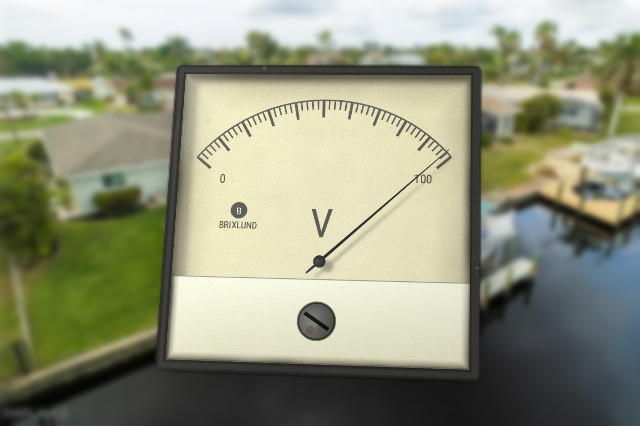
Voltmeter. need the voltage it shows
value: 98 V
